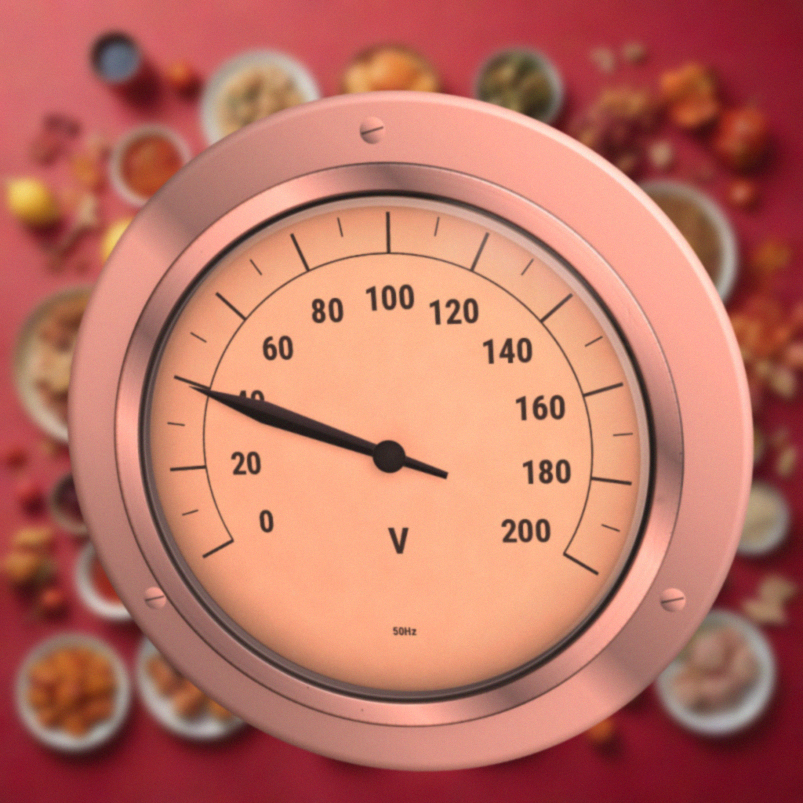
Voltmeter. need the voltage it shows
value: 40 V
